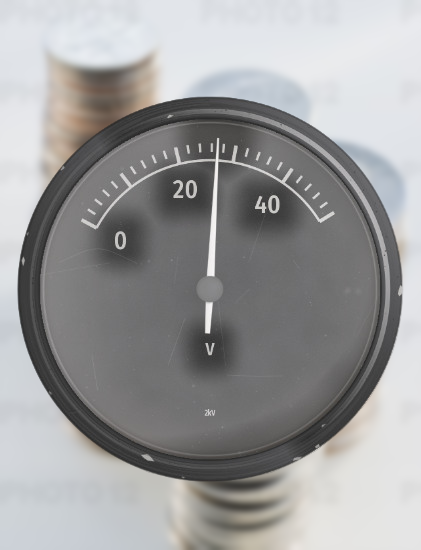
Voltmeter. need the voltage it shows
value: 27 V
